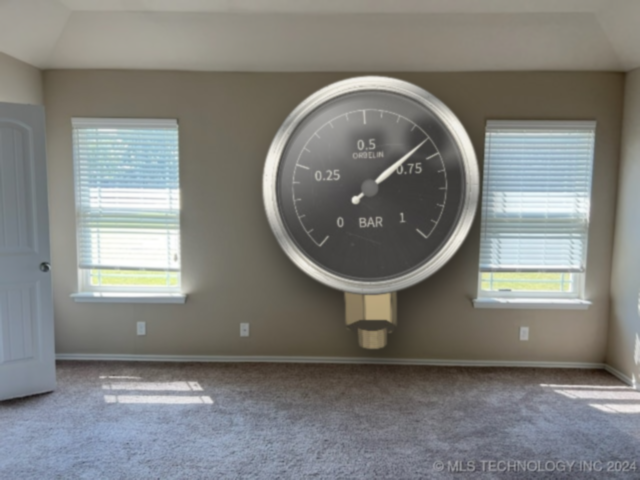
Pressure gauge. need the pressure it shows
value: 0.7 bar
